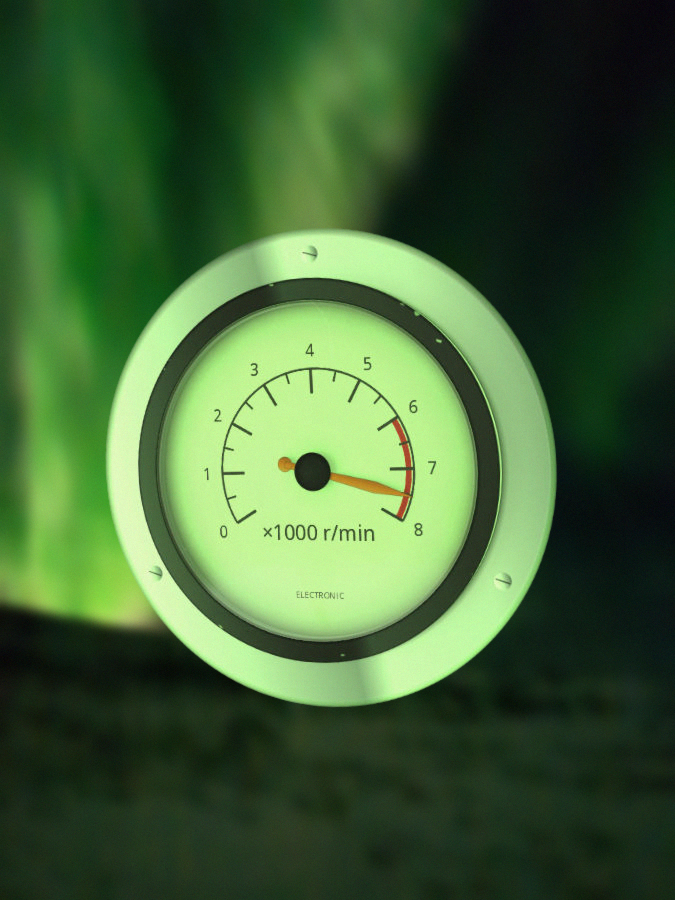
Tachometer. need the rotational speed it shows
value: 7500 rpm
